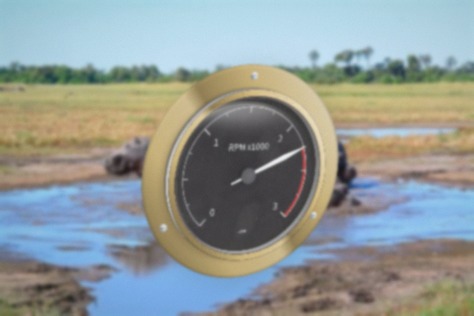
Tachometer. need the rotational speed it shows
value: 2250 rpm
